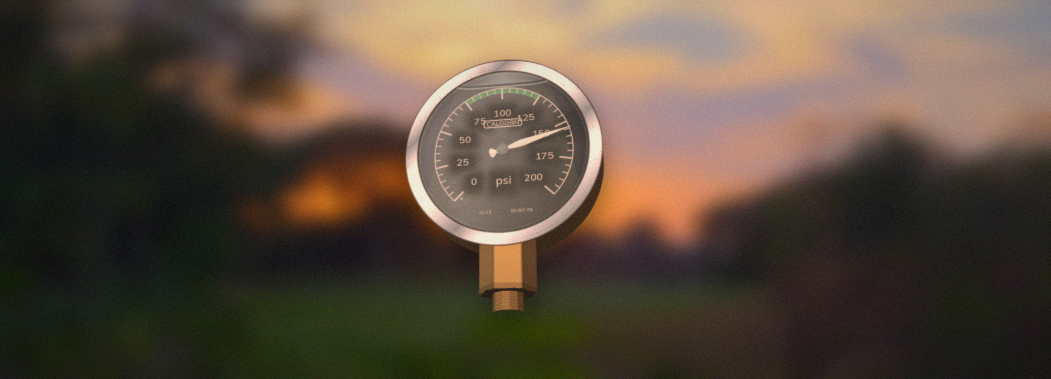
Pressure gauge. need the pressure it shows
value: 155 psi
